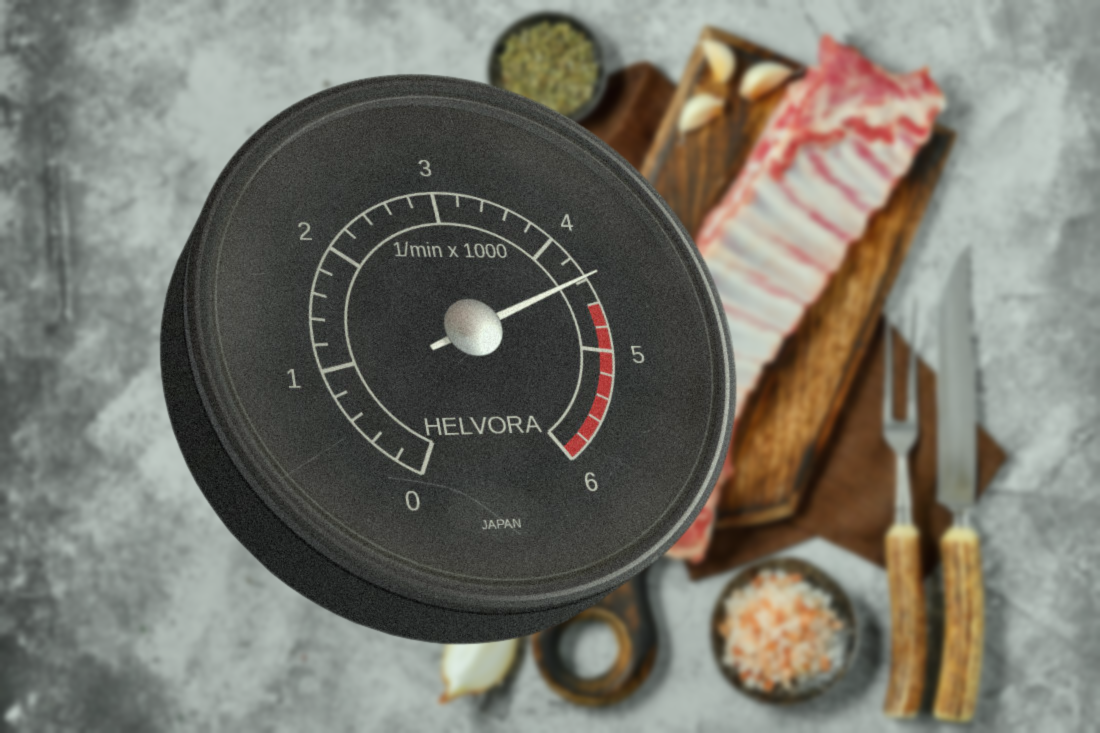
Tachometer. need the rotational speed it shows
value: 4400 rpm
